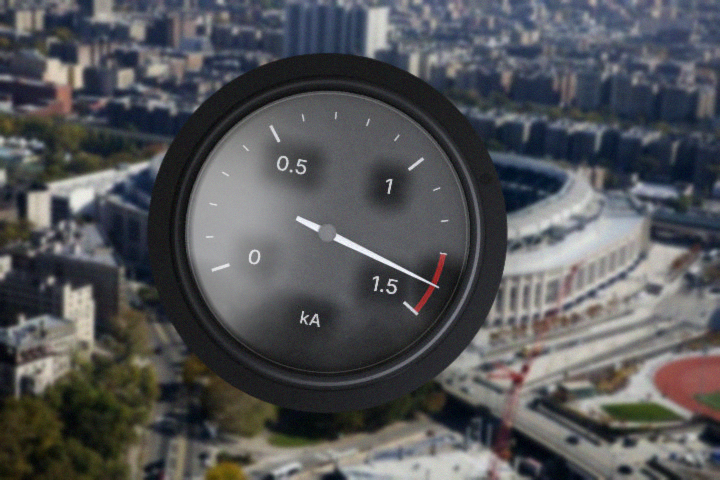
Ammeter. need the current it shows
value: 1.4 kA
